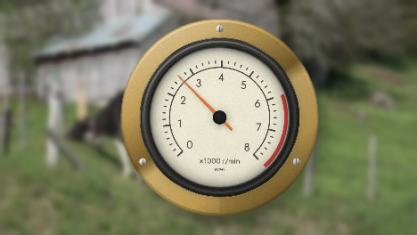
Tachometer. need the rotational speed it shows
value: 2600 rpm
